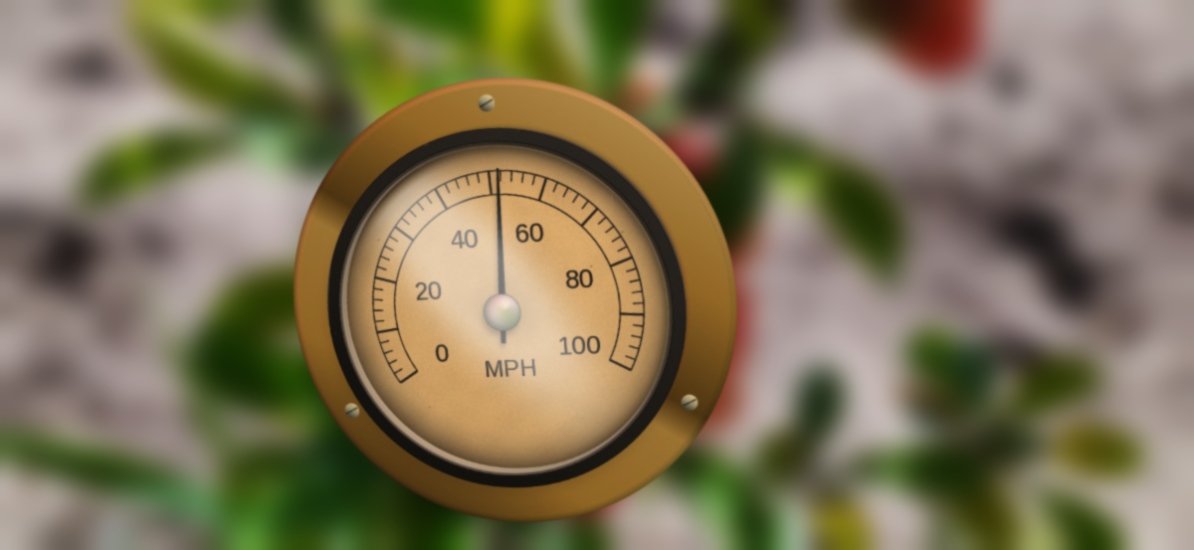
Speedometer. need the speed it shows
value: 52 mph
